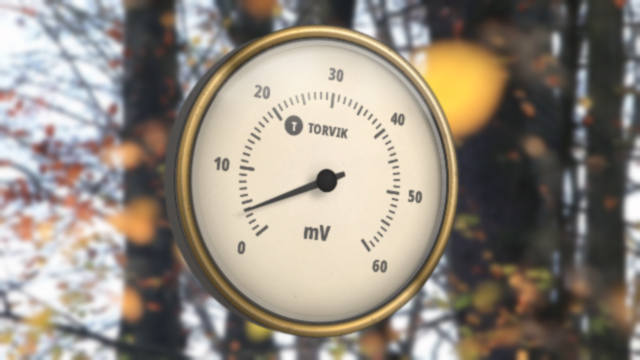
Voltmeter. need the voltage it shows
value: 4 mV
